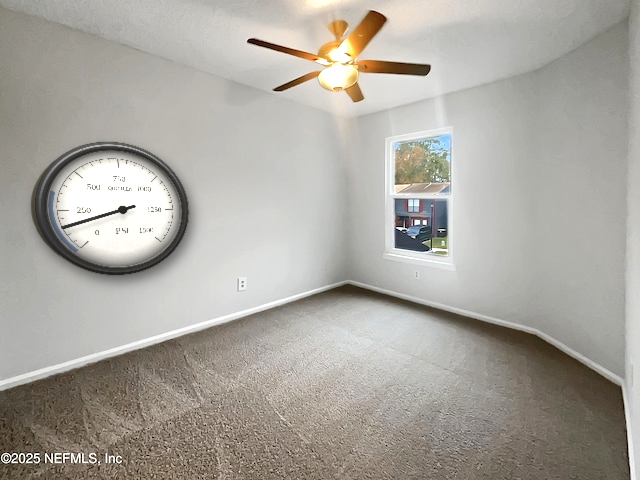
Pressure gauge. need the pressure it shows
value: 150 psi
